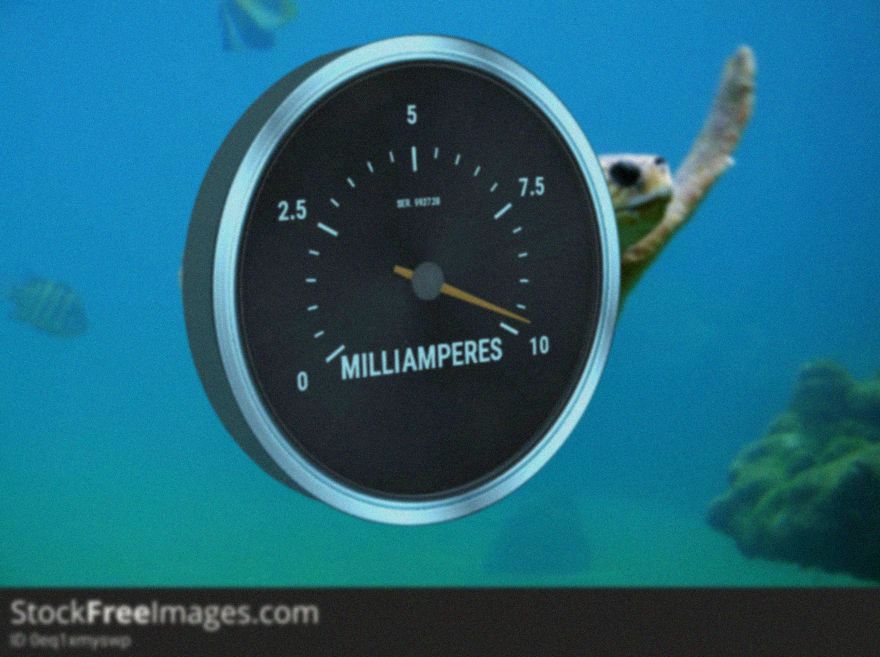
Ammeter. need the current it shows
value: 9.75 mA
